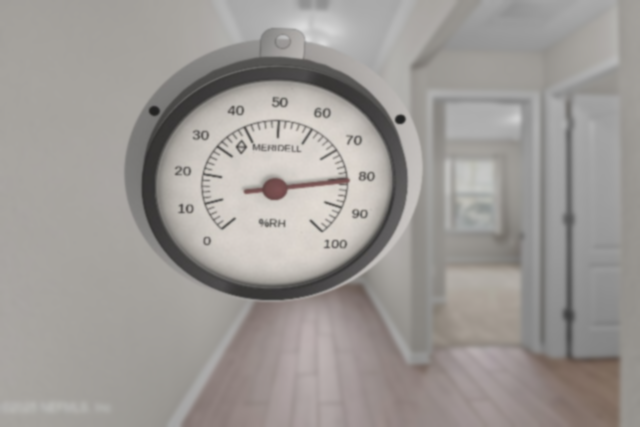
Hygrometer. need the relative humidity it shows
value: 80 %
